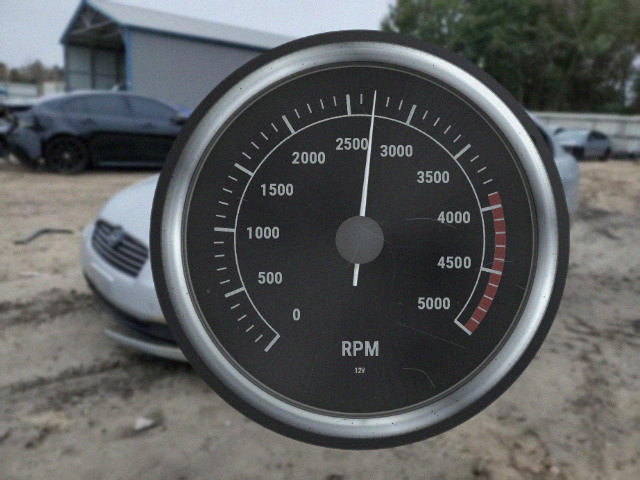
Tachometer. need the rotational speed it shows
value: 2700 rpm
